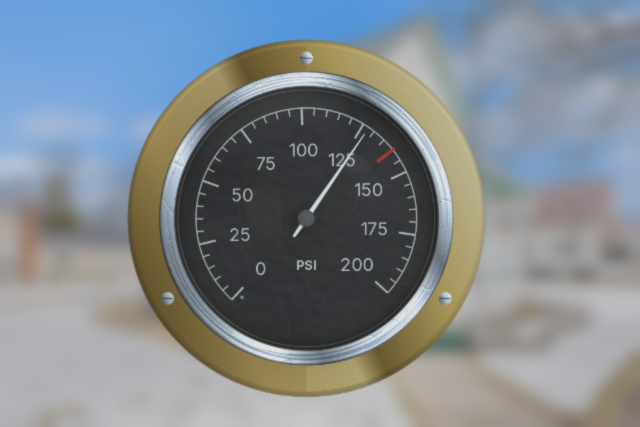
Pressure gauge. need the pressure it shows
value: 127.5 psi
